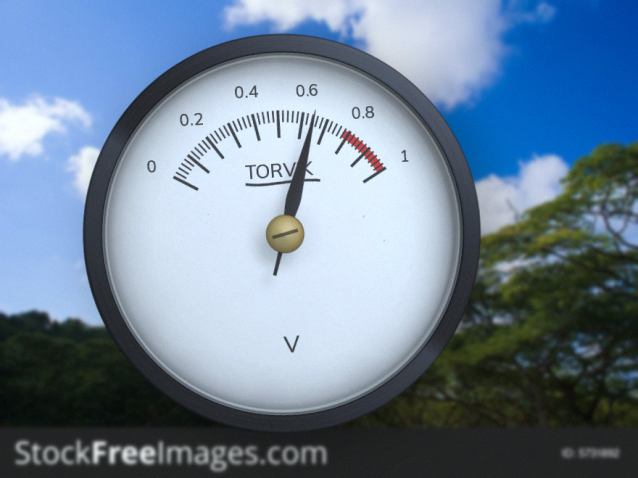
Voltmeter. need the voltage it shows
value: 0.64 V
